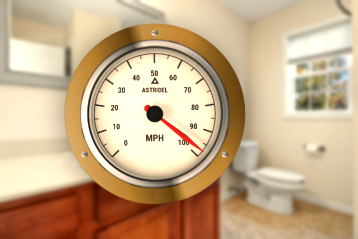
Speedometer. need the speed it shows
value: 97.5 mph
